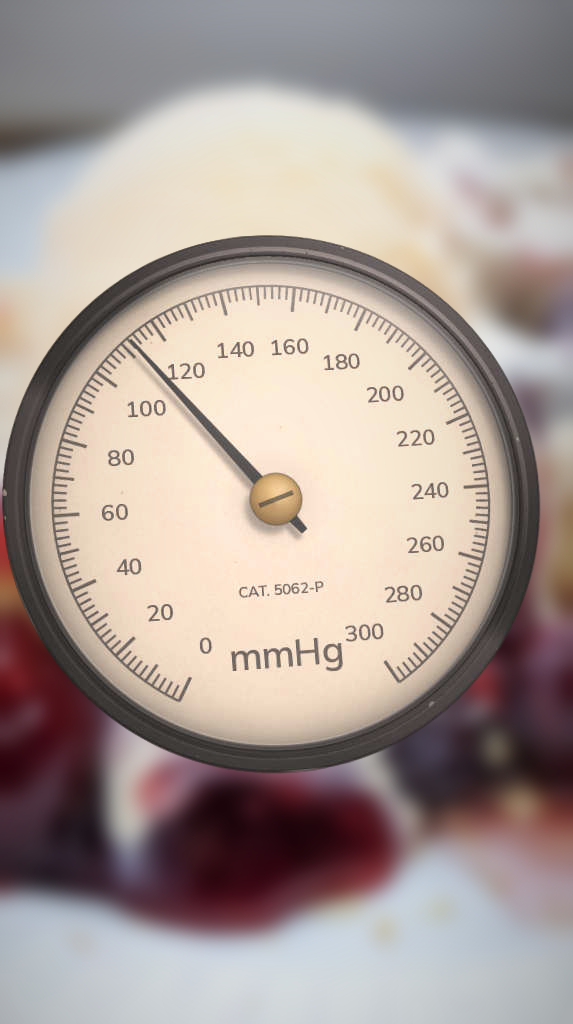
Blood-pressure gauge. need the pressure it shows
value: 112 mmHg
